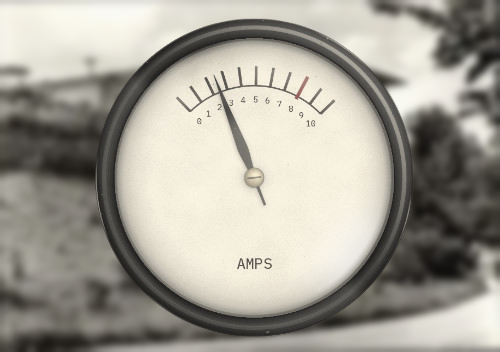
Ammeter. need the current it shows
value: 2.5 A
